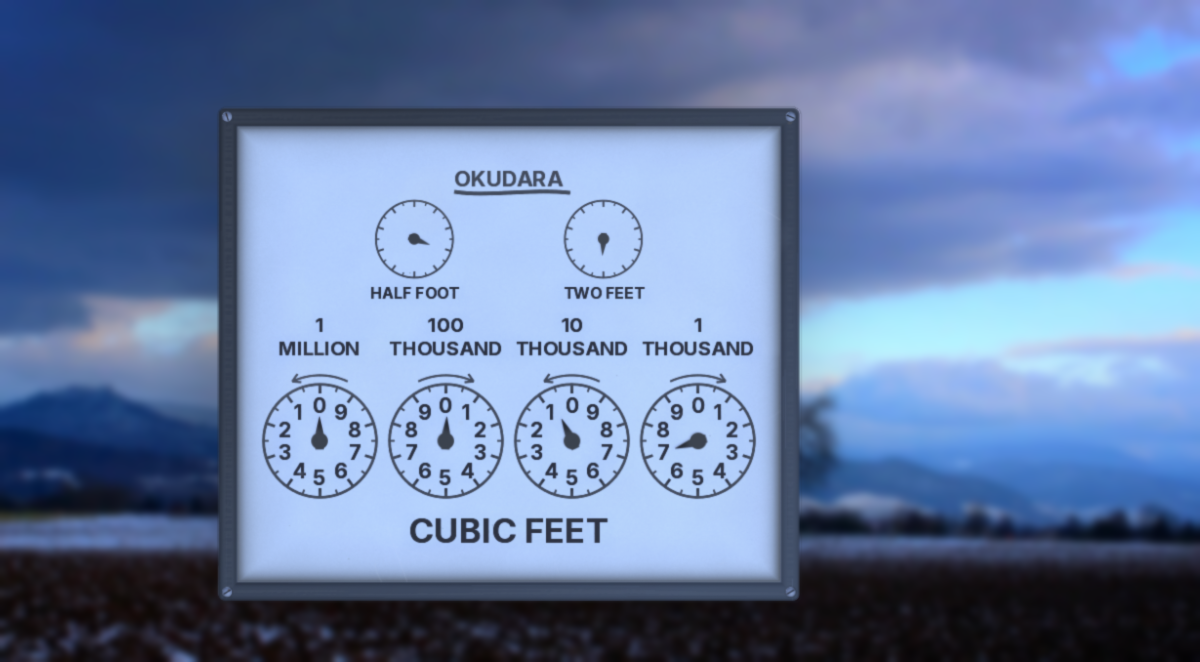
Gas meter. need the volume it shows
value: 700 ft³
